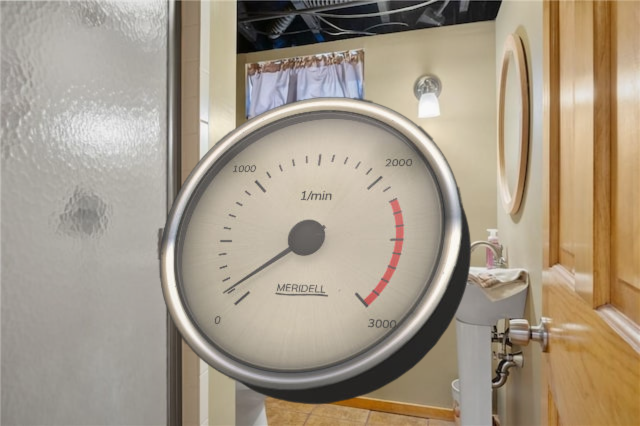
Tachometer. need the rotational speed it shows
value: 100 rpm
